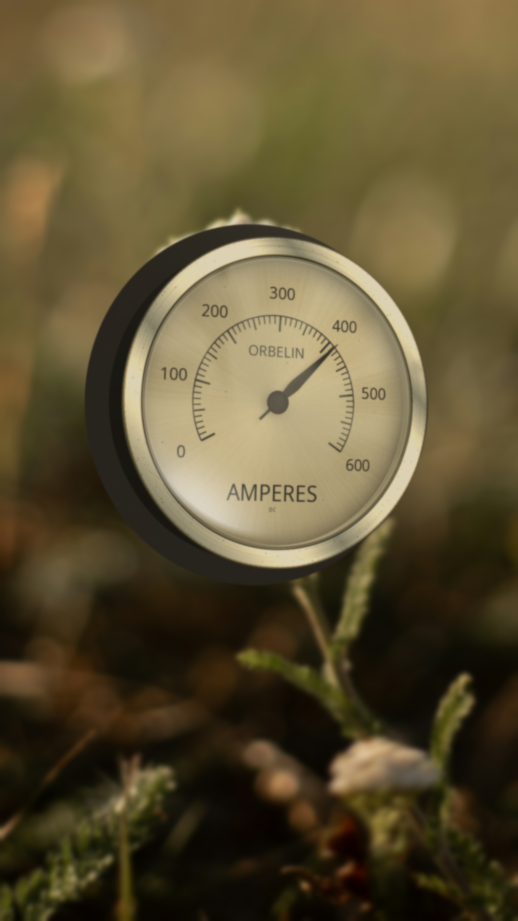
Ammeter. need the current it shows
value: 410 A
